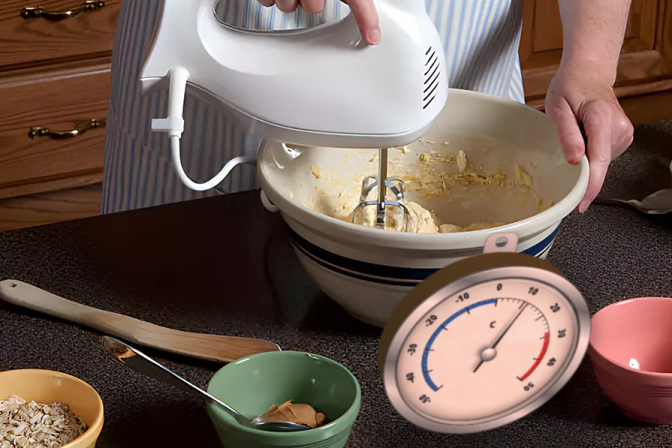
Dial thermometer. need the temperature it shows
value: 10 °C
